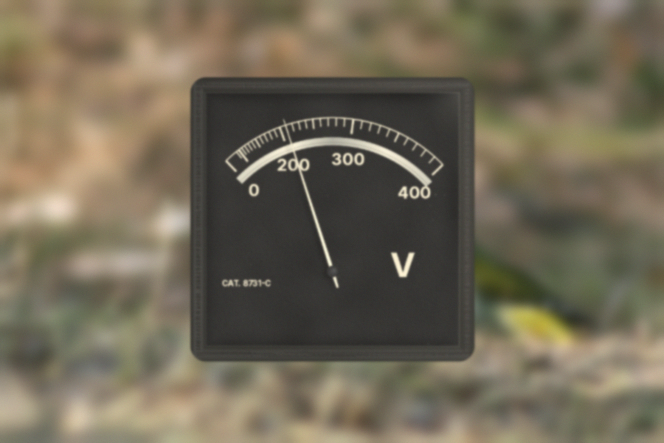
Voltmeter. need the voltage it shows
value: 210 V
